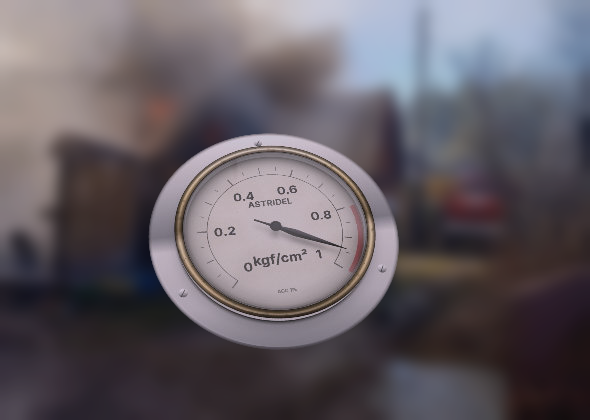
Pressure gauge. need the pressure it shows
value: 0.95 kg/cm²
